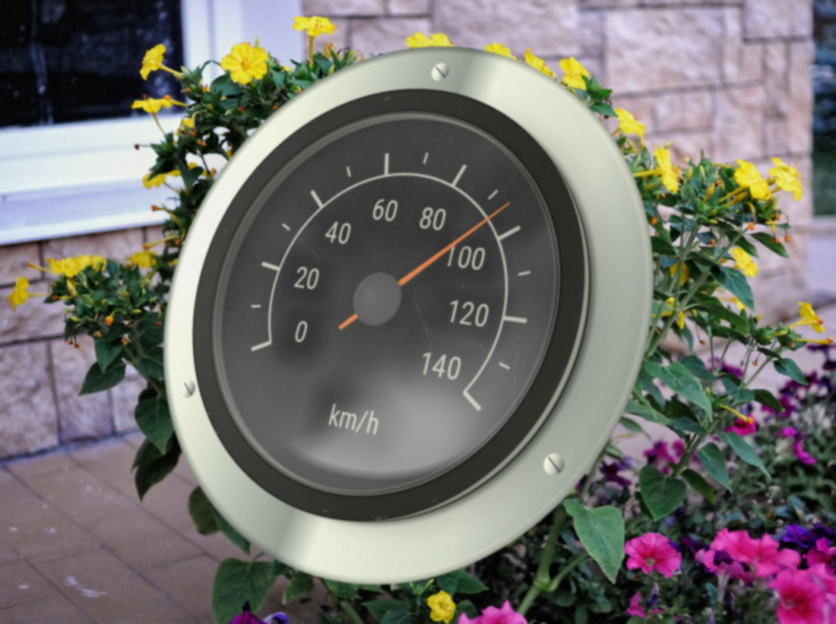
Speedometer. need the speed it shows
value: 95 km/h
